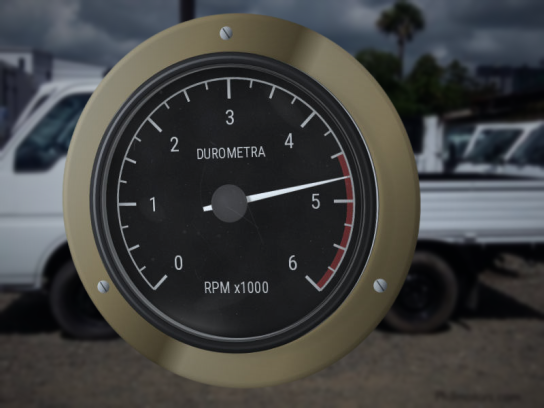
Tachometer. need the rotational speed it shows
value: 4750 rpm
